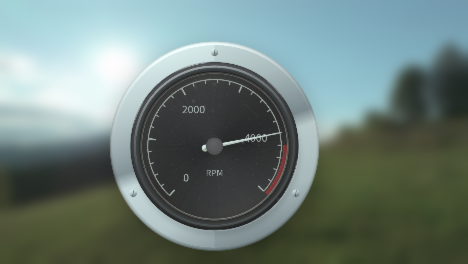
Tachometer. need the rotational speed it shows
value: 4000 rpm
